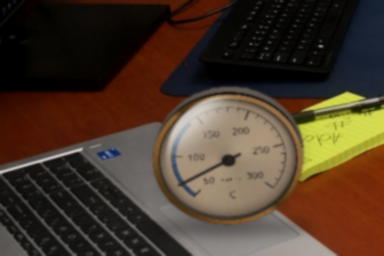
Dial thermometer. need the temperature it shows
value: 70 °C
